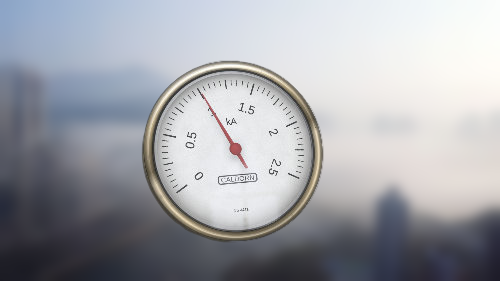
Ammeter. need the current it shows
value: 1 kA
